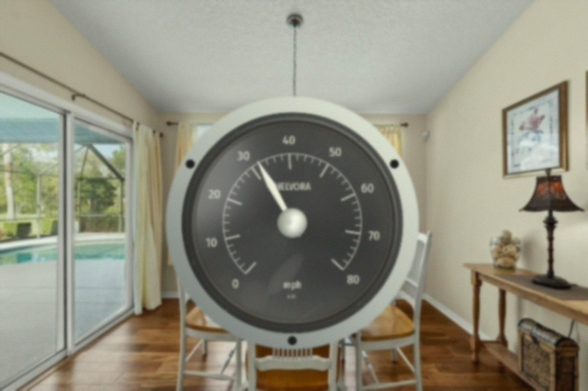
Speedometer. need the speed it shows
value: 32 mph
